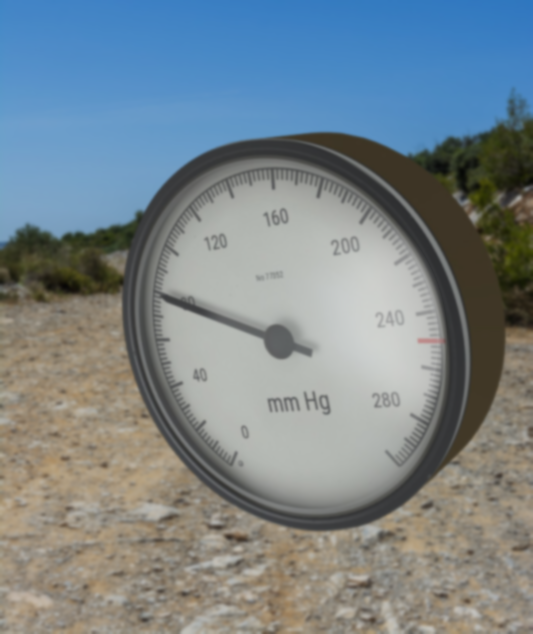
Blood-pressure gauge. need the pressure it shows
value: 80 mmHg
